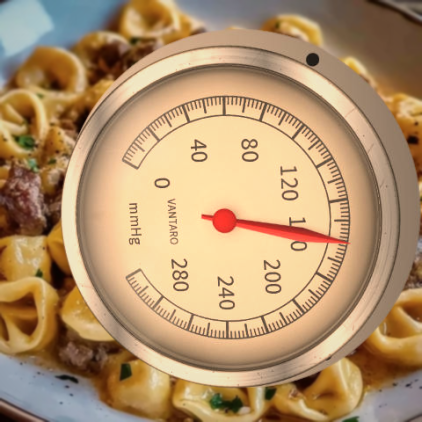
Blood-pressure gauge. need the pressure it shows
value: 160 mmHg
